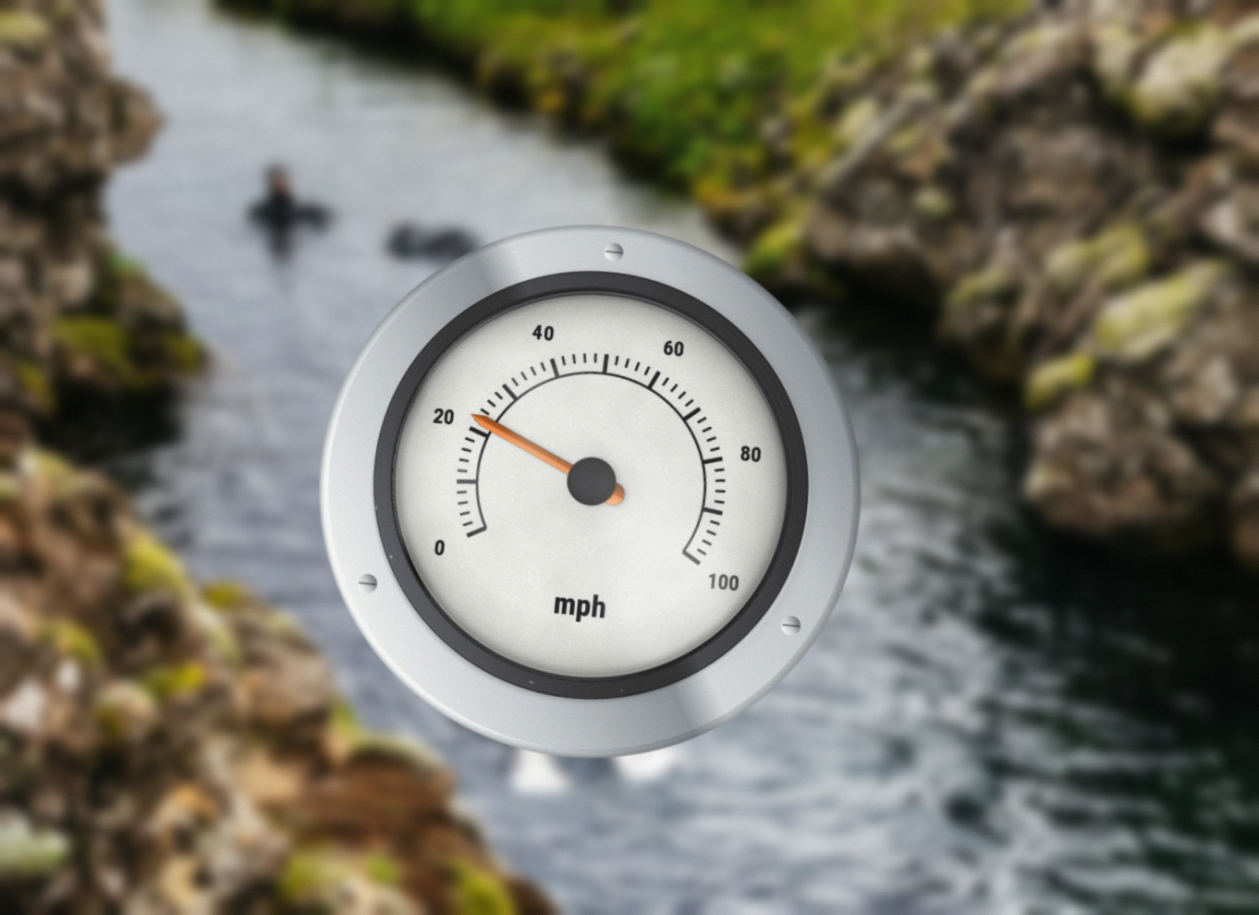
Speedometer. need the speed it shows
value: 22 mph
